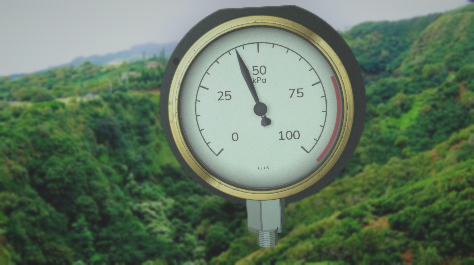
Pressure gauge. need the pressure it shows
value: 42.5 kPa
